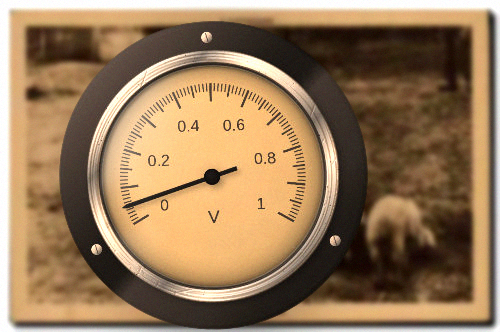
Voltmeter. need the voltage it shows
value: 0.05 V
